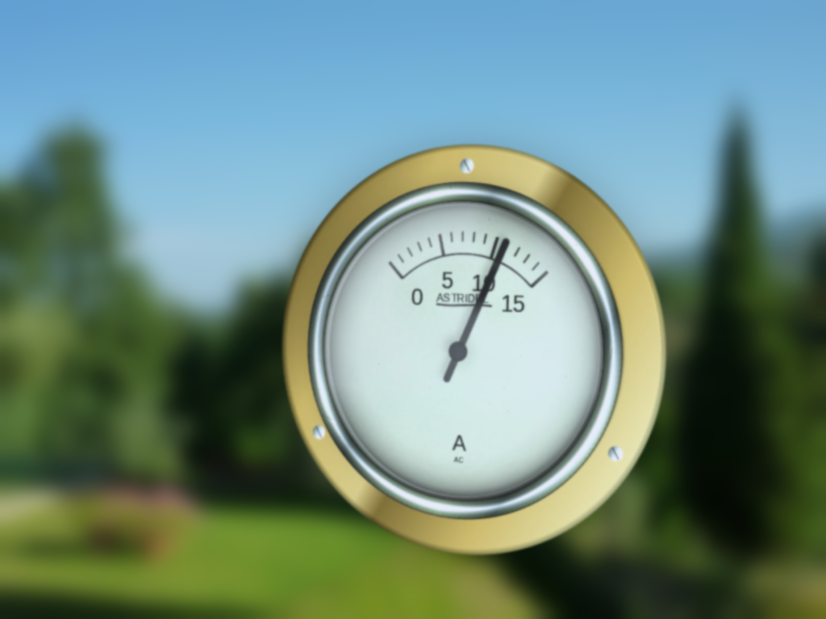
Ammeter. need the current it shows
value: 11 A
